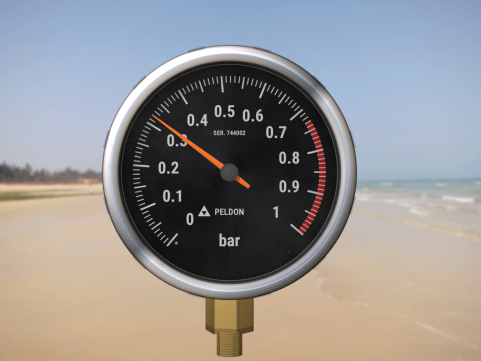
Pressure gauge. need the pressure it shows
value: 0.32 bar
